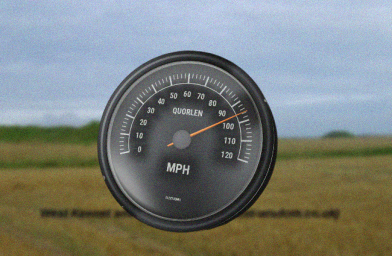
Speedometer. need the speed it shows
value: 96 mph
